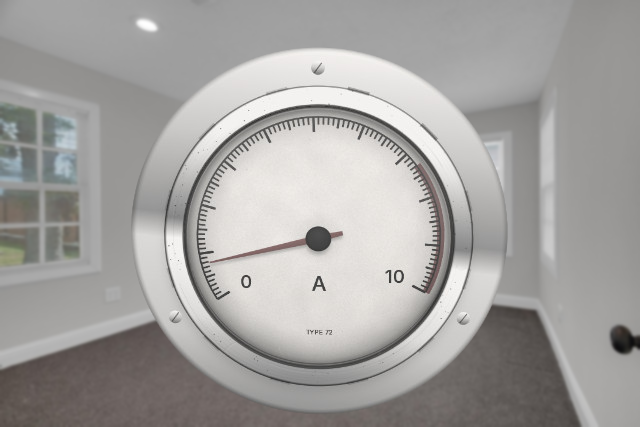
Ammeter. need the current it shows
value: 0.8 A
